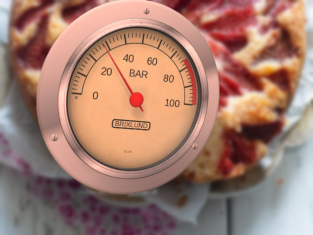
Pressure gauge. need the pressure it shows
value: 28 bar
